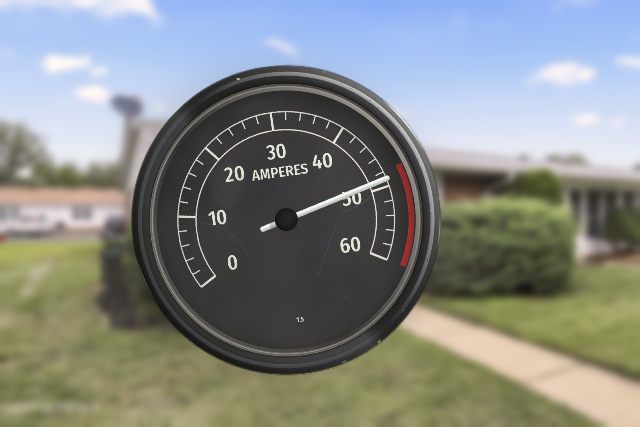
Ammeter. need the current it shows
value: 49 A
